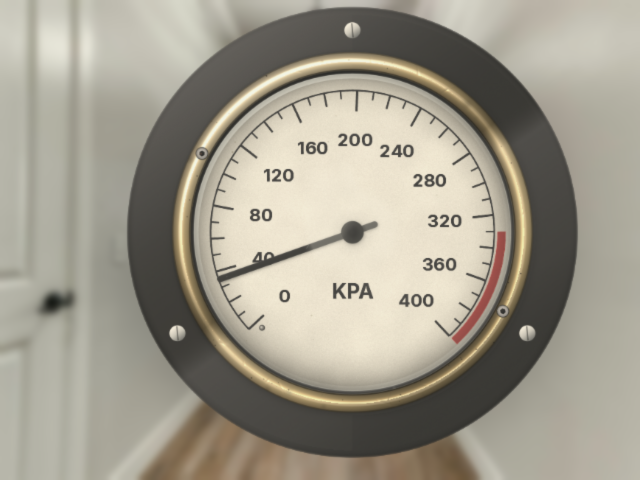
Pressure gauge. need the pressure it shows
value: 35 kPa
